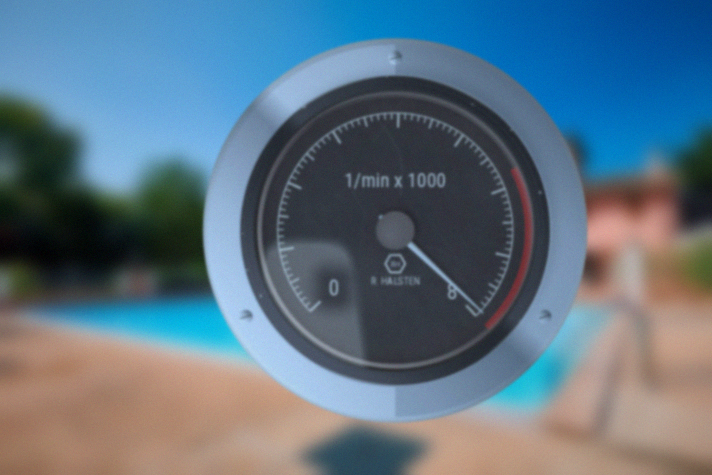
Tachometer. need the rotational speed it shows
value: 7900 rpm
